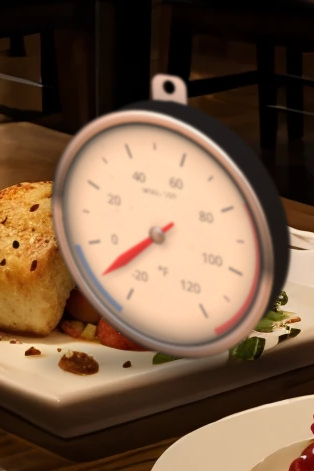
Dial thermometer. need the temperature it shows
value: -10 °F
